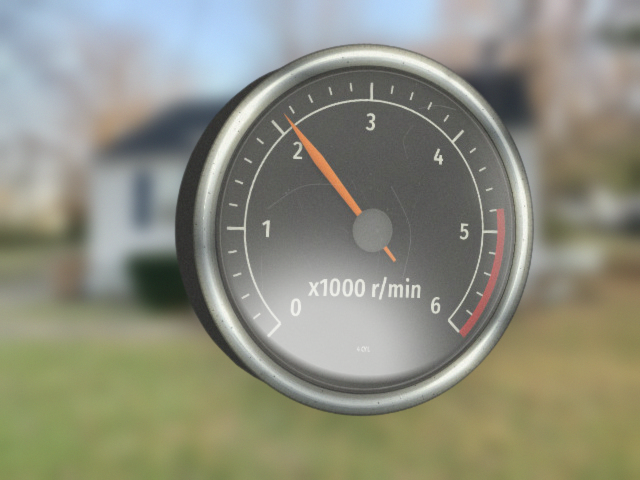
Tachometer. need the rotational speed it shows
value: 2100 rpm
